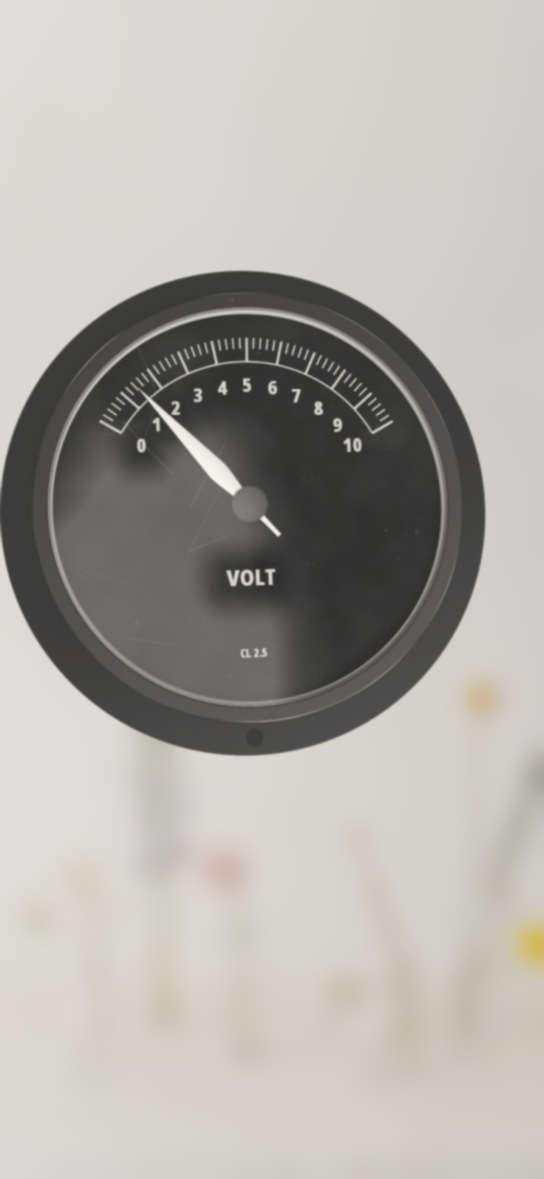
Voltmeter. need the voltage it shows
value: 1.4 V
